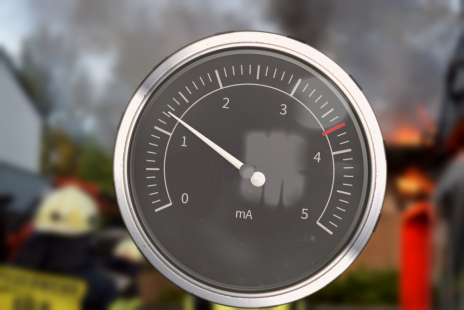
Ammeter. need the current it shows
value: 1.25 mA
